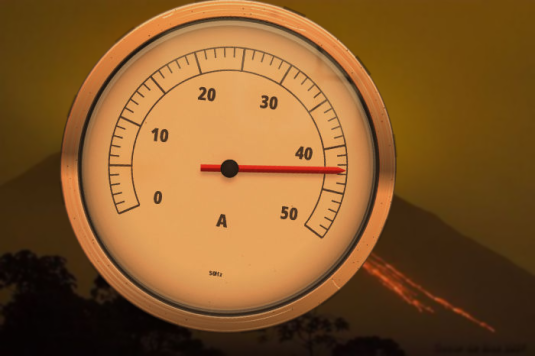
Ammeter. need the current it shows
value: 42.5 A
